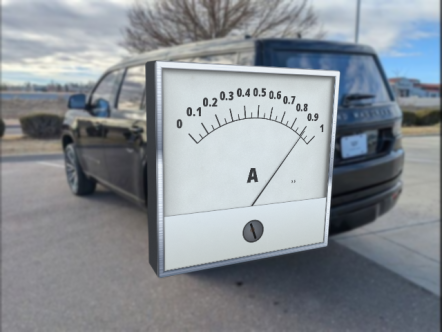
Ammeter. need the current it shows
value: 0.9 A
